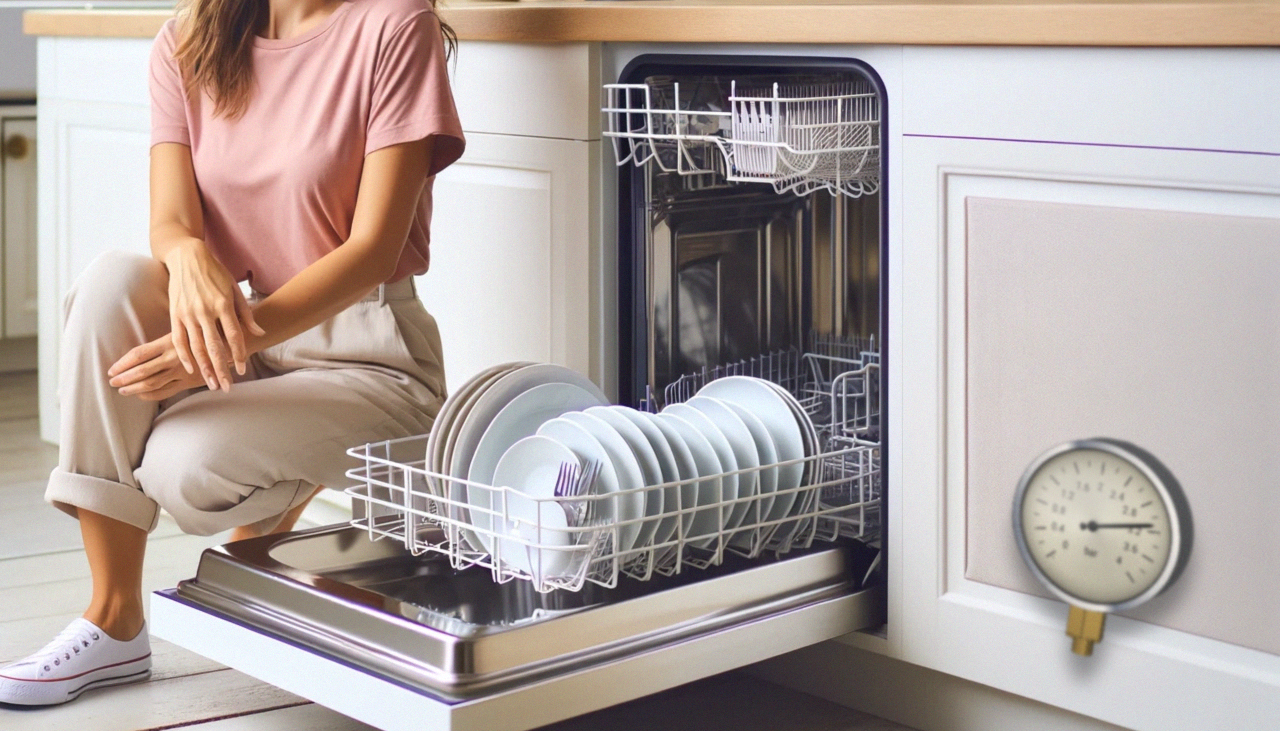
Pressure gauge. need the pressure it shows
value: 3.1 bar
